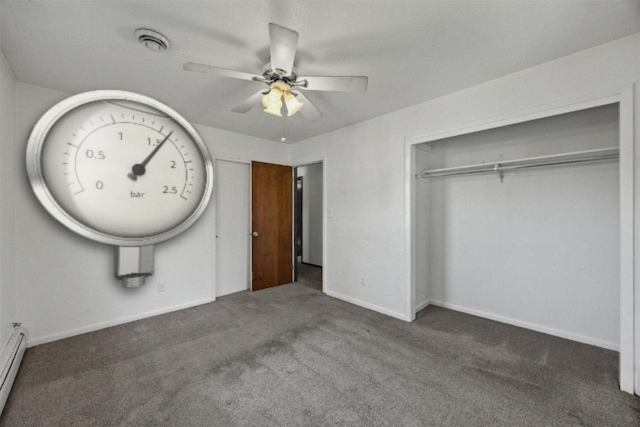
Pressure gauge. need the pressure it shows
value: 1.6 bar
